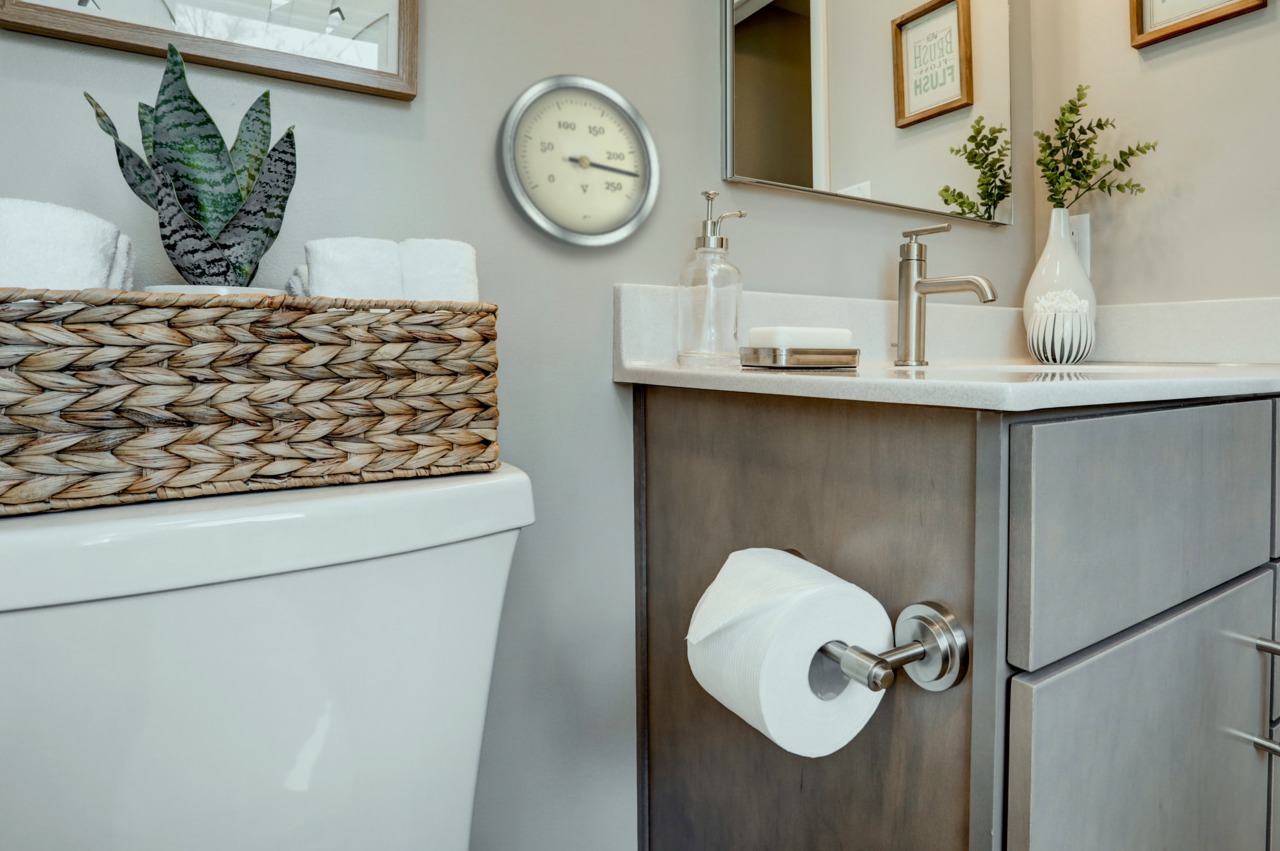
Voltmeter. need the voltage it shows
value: 225 V
